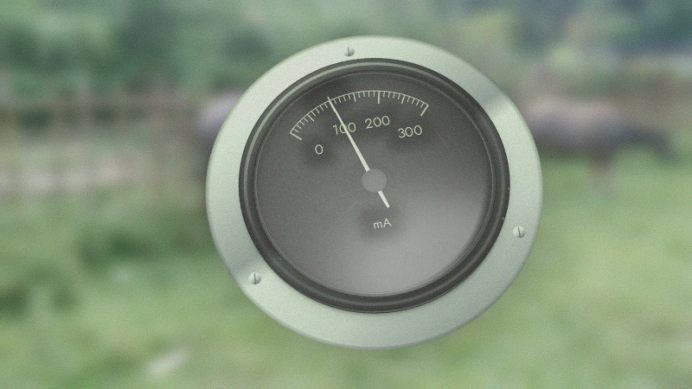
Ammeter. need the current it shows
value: 100 mA
